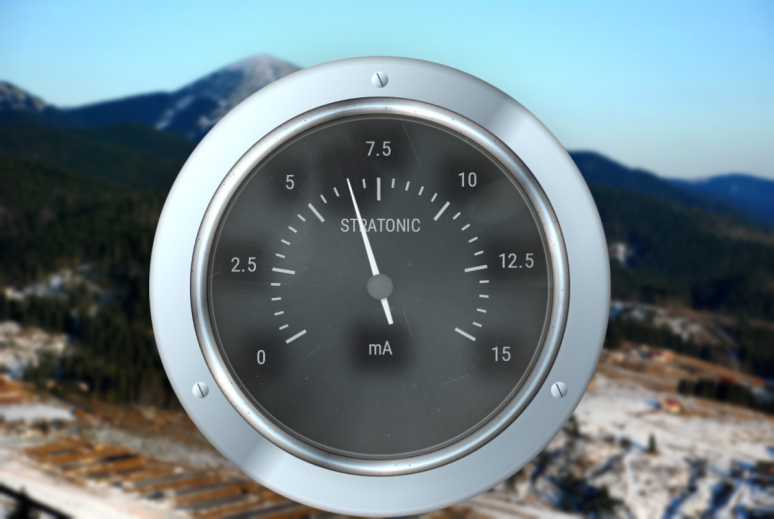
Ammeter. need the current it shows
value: 6.5 mA
